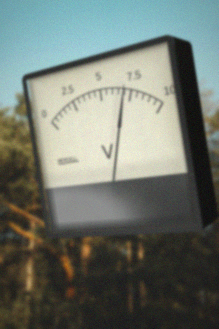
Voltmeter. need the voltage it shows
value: 7 V
